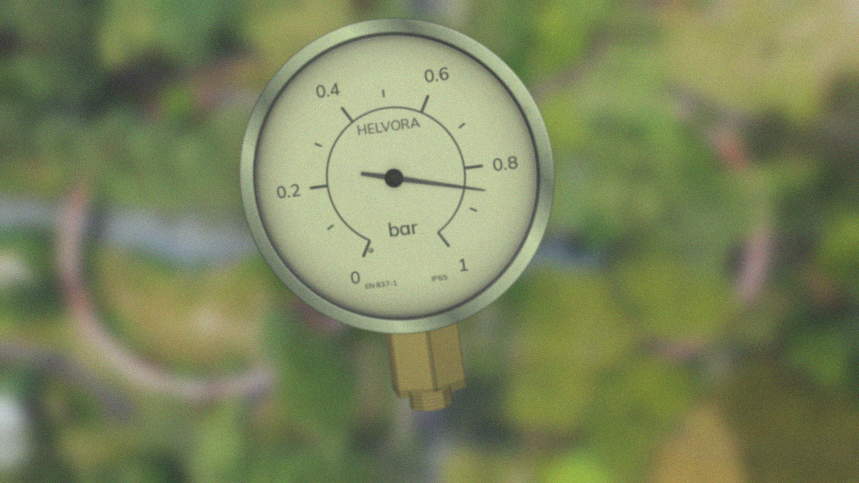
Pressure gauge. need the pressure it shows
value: 0.85 bar
